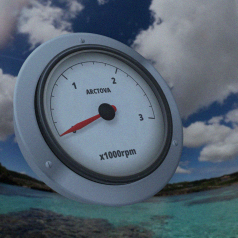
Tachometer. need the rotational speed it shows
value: 0 rpm
